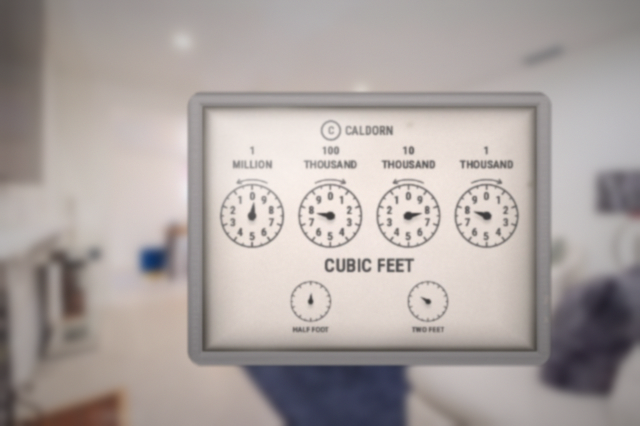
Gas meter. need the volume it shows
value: 977800 ft³
